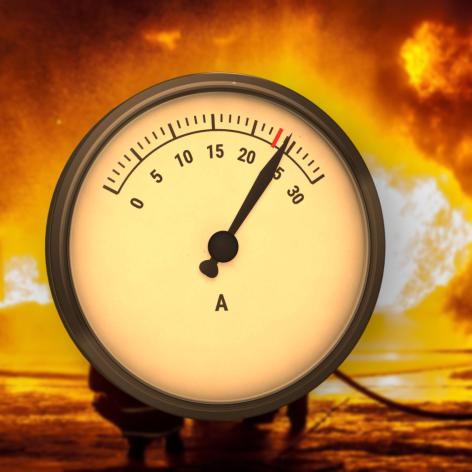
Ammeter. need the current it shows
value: 24 A
